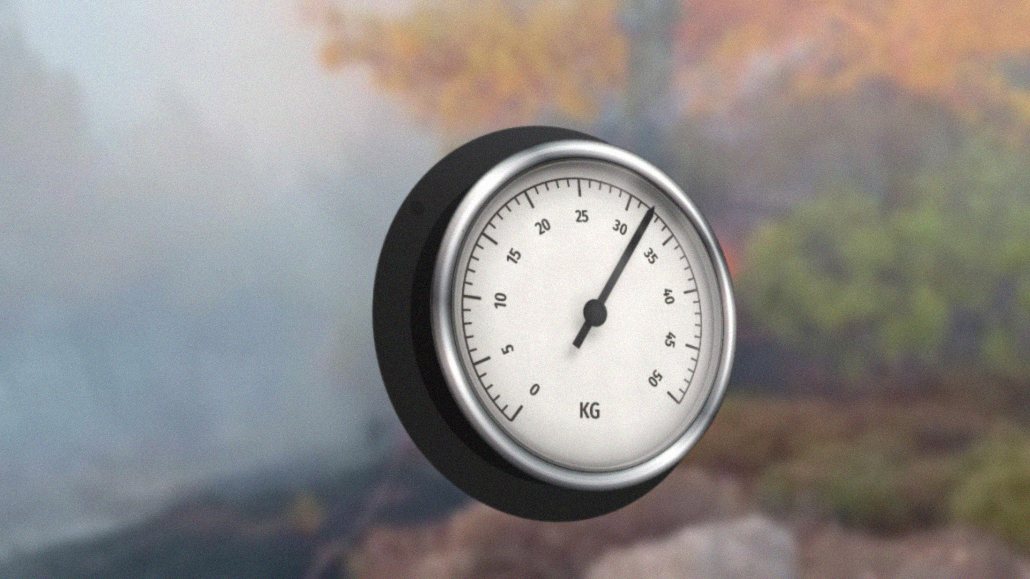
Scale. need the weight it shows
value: 32 kg
